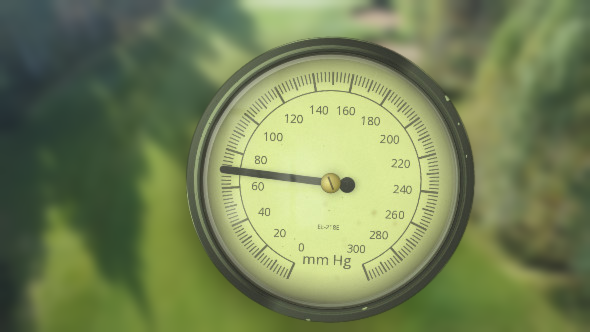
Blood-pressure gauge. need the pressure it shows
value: 70 mmHg
